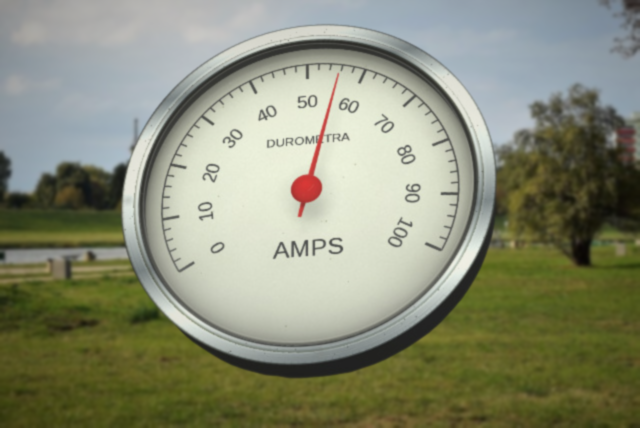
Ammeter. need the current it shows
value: 56 A
